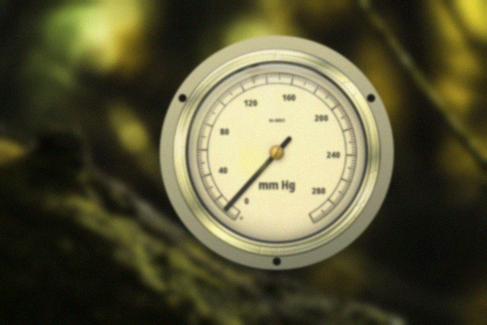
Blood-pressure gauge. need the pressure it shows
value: 10 mmHg
